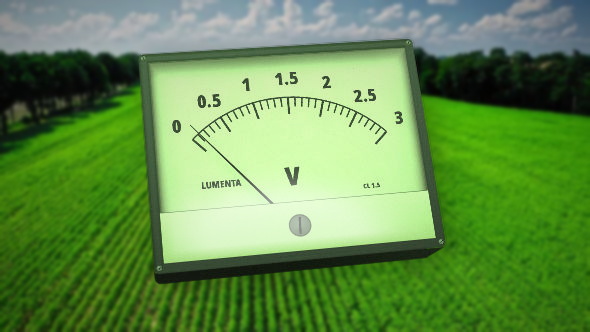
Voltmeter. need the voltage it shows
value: 0.1 V
